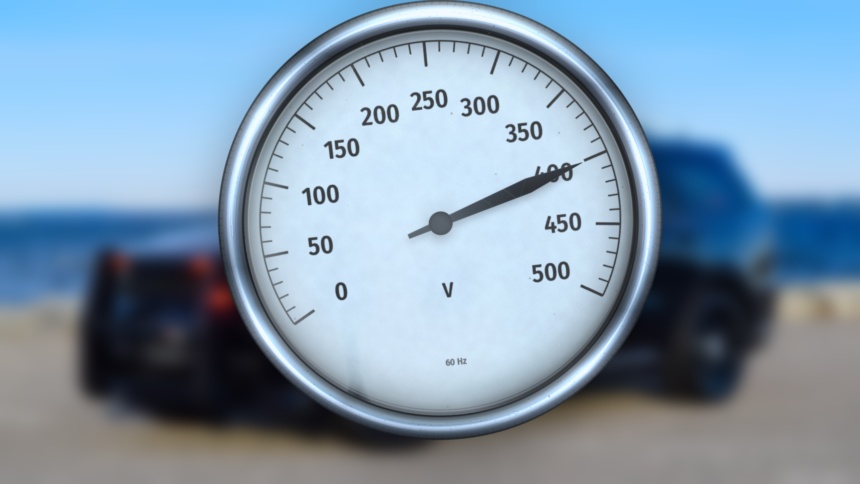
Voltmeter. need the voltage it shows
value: 400 V
